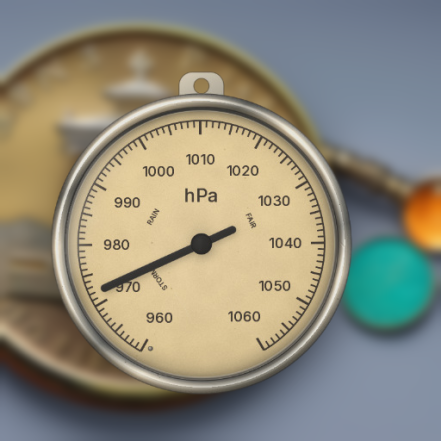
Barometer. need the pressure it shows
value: 972 hPa
